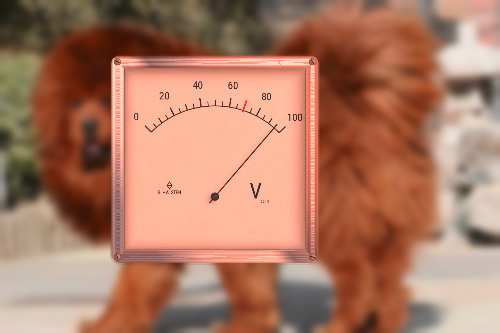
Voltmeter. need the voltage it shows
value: 95 V
